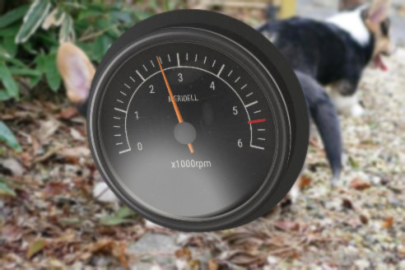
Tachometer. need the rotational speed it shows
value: 2600 rpm
